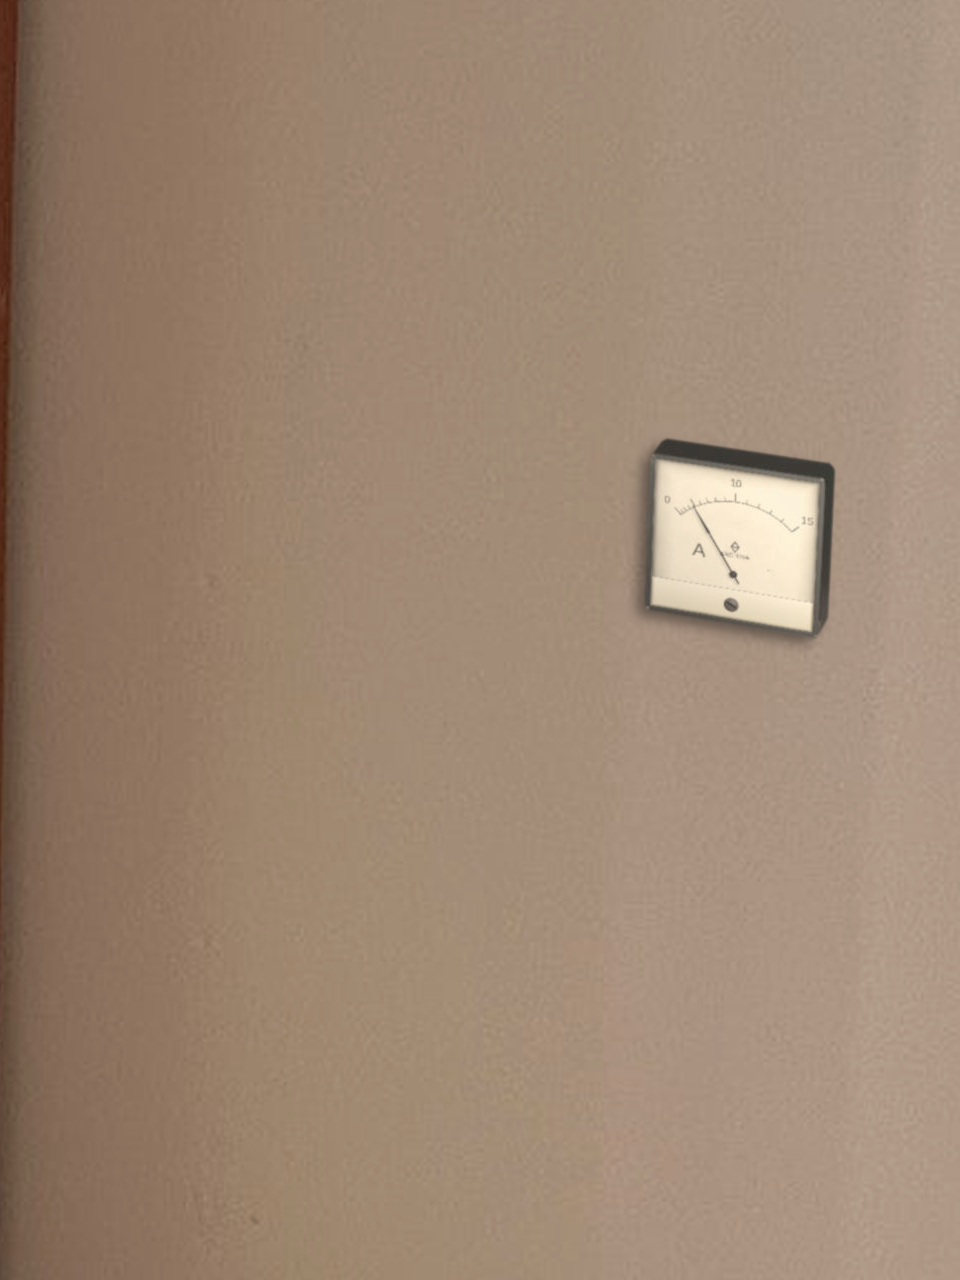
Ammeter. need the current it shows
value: 5 A
